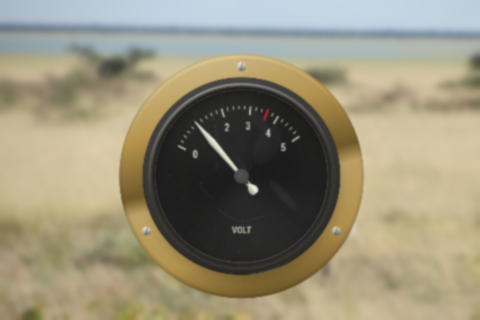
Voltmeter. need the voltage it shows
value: 1 V
